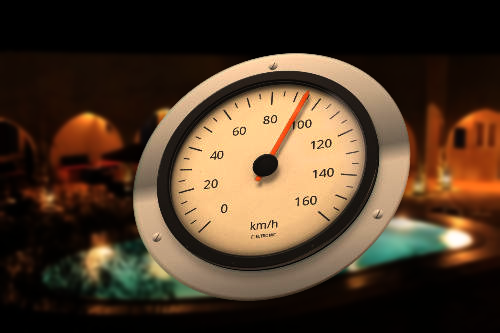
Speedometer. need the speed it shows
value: 95 km/h
